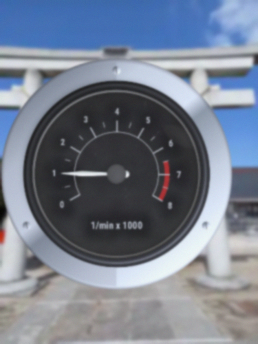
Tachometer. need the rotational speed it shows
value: 1000 rpm
